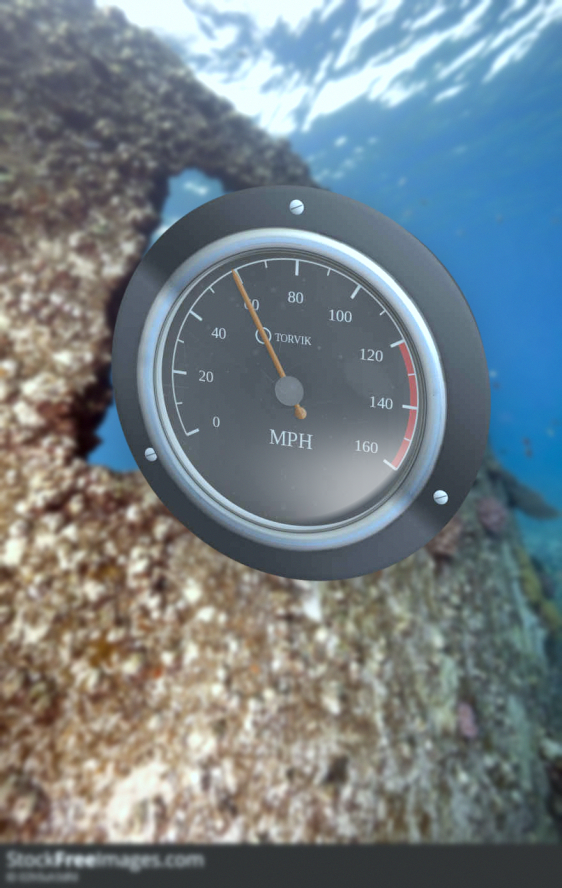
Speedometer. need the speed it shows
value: 60 mph
